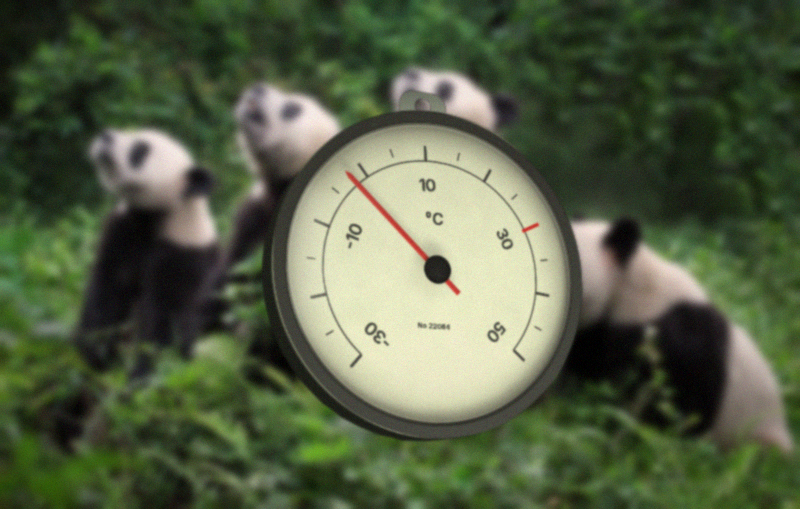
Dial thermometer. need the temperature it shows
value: -2.5 °C
